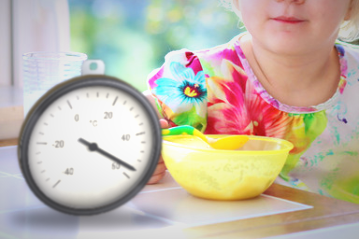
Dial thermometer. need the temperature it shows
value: 56 °C
